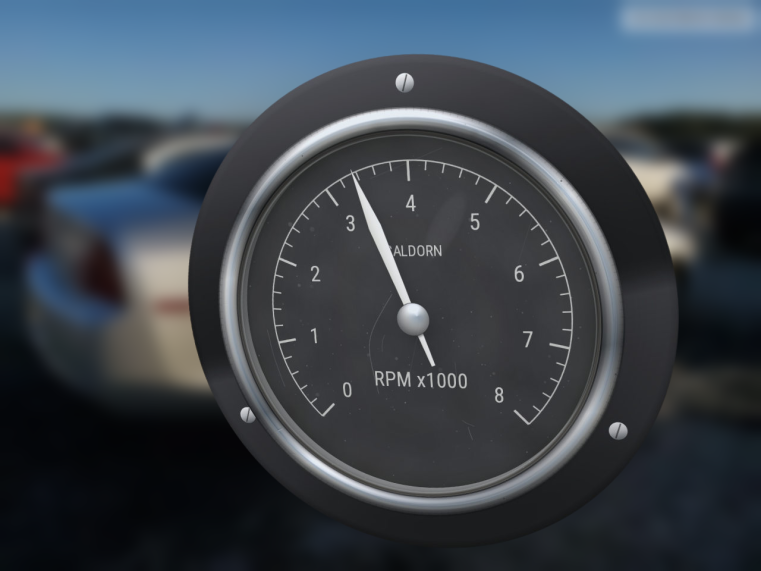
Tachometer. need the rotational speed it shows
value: 3400 rpm
